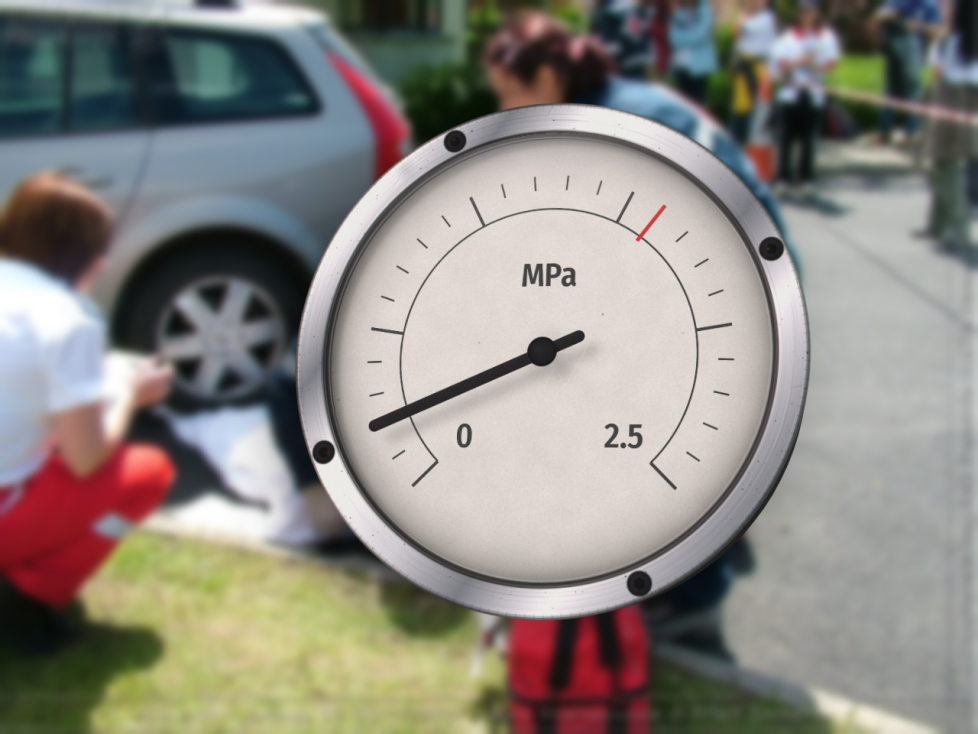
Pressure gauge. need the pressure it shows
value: 0.2 MPa
